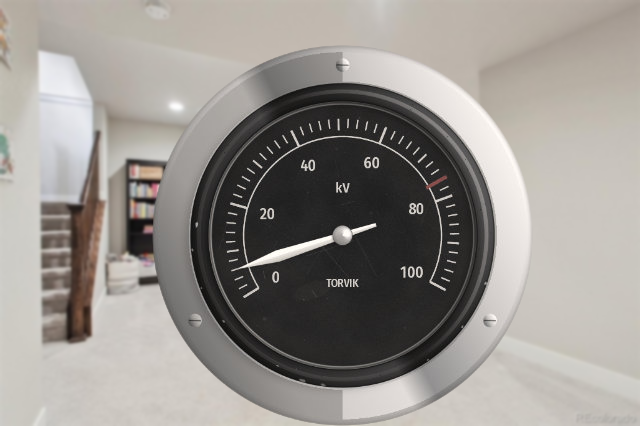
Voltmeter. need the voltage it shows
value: 6 kV
